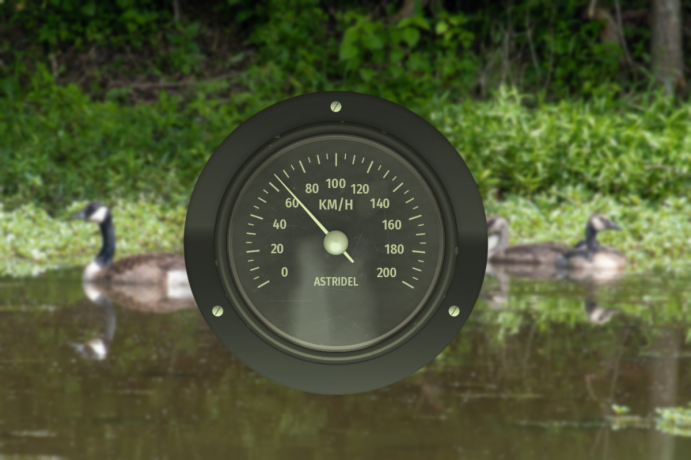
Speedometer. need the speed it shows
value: 65 km/h
